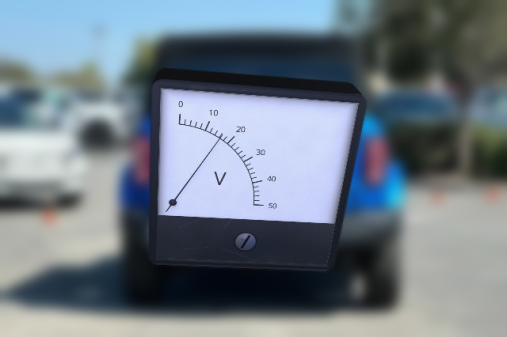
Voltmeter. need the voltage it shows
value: 16 V
